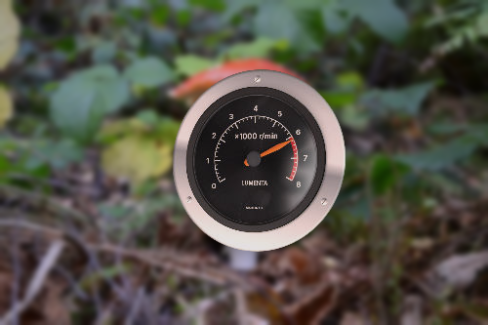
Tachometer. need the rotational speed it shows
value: 6200 rpm
